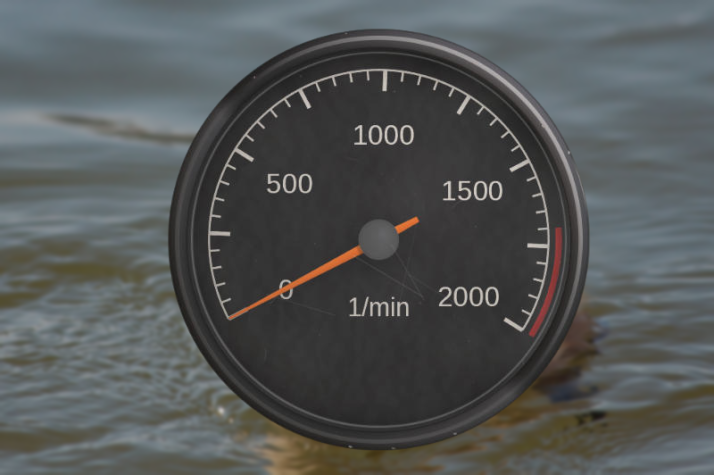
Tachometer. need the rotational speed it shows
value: 0 rpm
